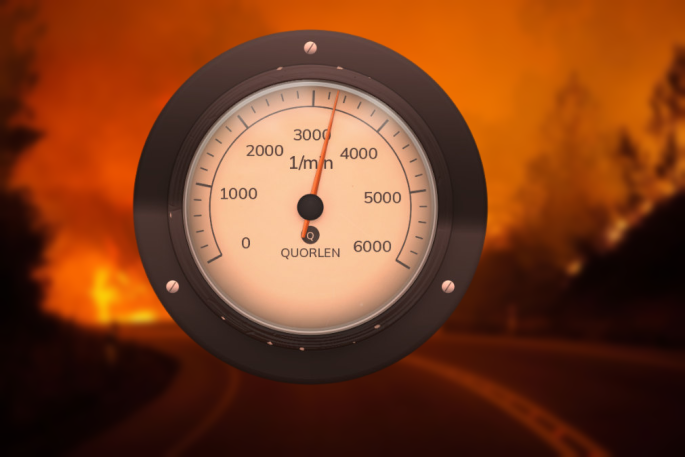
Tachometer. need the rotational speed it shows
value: 3300 rpm
